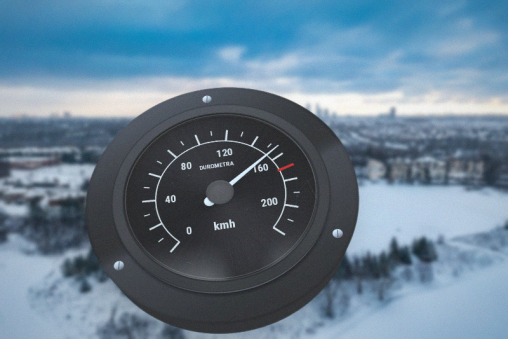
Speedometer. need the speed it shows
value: 155 km/h
